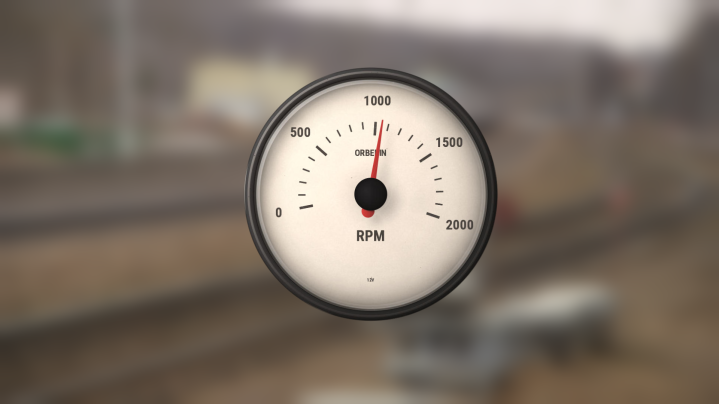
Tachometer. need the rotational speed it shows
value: 1050 rpm
